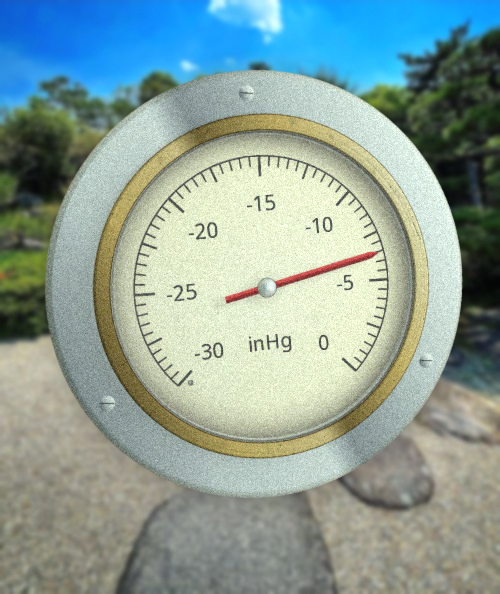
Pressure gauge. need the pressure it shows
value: -6.5 inHg
